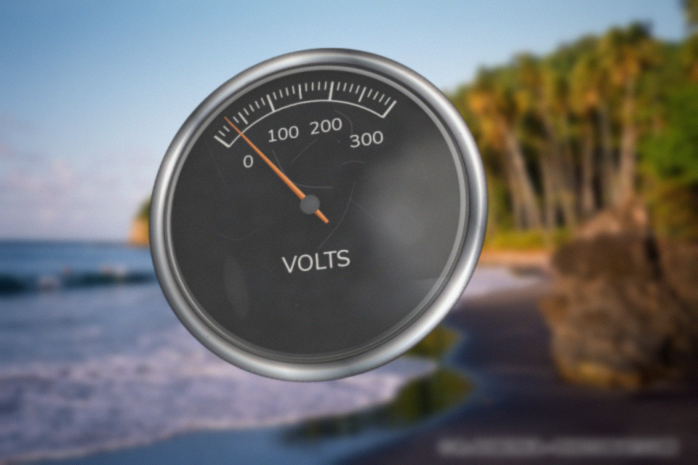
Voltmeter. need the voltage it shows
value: 30 V
